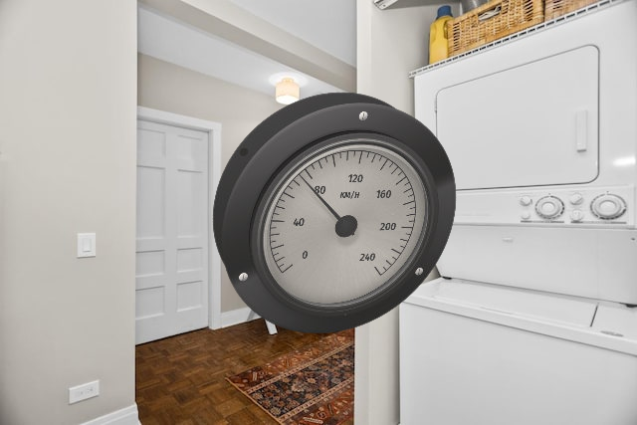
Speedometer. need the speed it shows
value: 75 km/h
